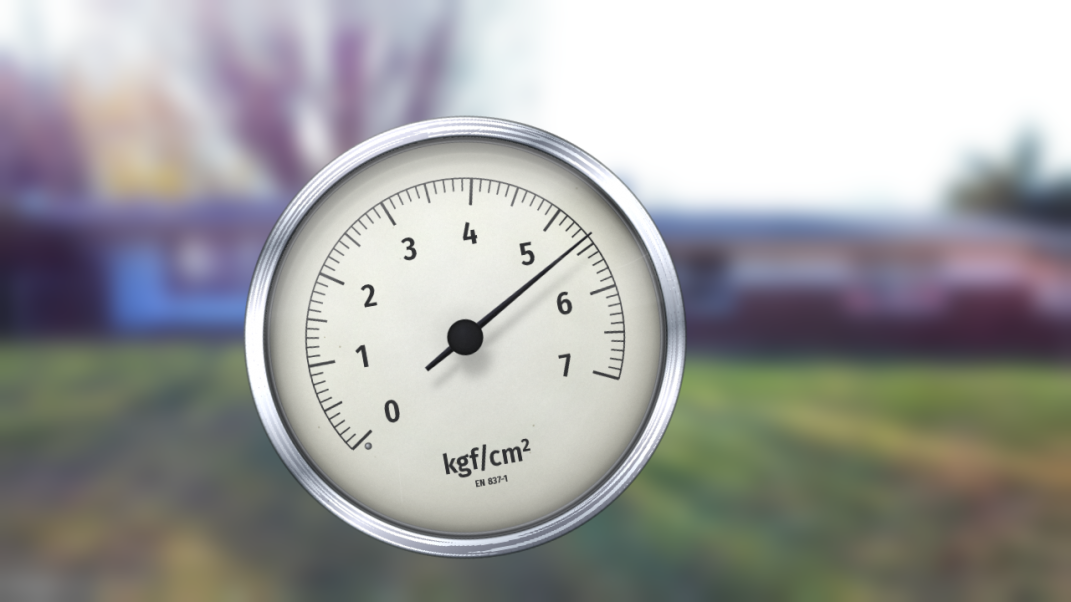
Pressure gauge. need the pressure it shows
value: 5.4 kg/cm²
